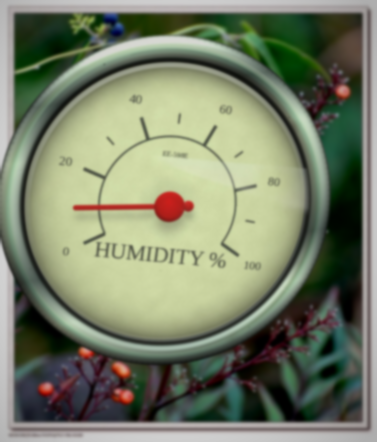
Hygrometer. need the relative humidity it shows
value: 10 %
